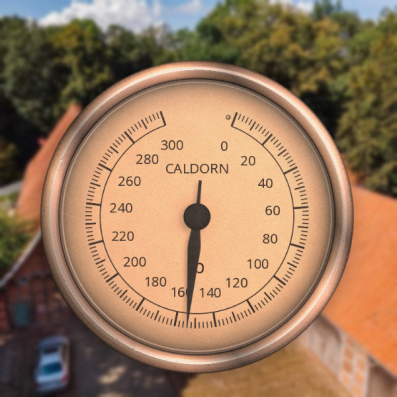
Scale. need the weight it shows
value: 154 lb
